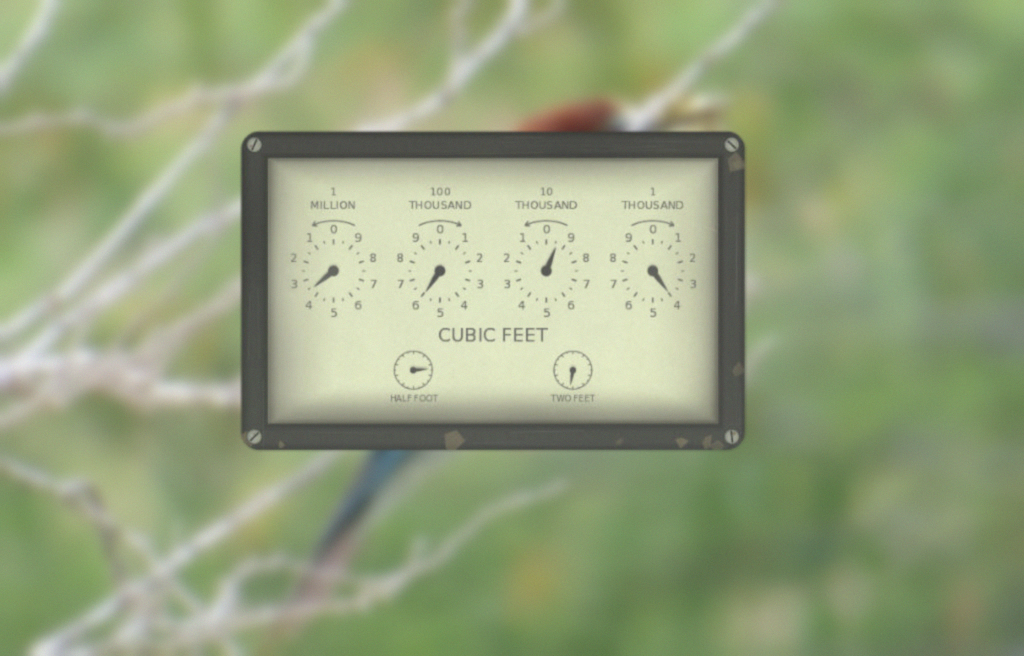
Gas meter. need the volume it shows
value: 359400 ft³
